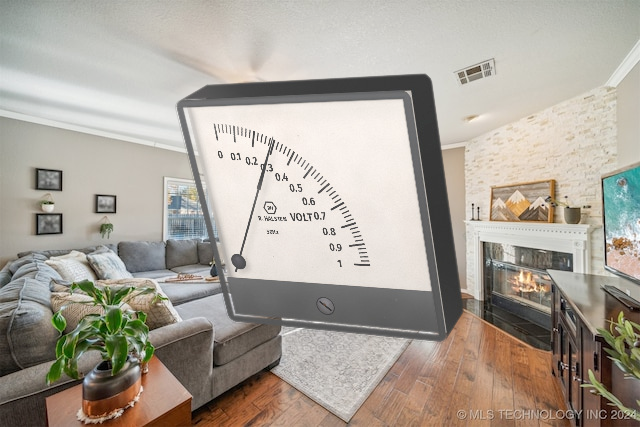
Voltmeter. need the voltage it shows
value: 0.3 V
